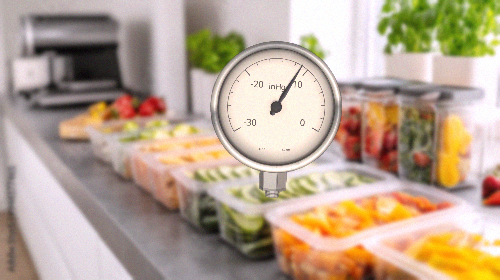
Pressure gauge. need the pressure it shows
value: -11 inHg
